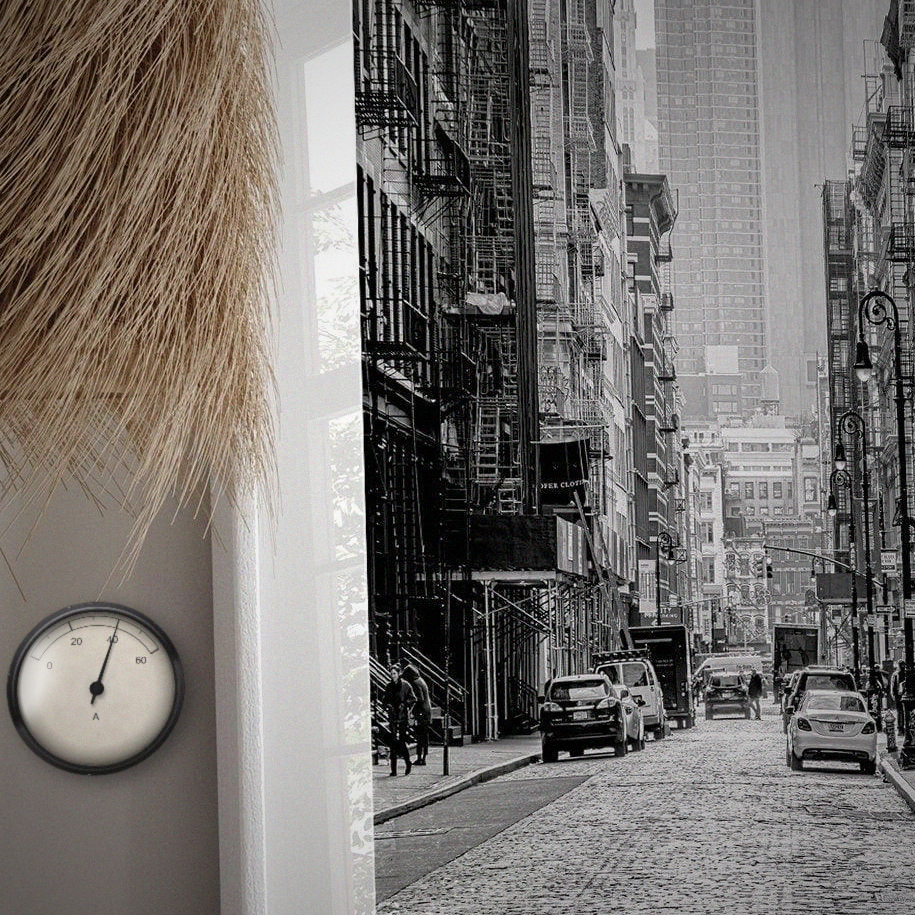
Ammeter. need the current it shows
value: 40 A
